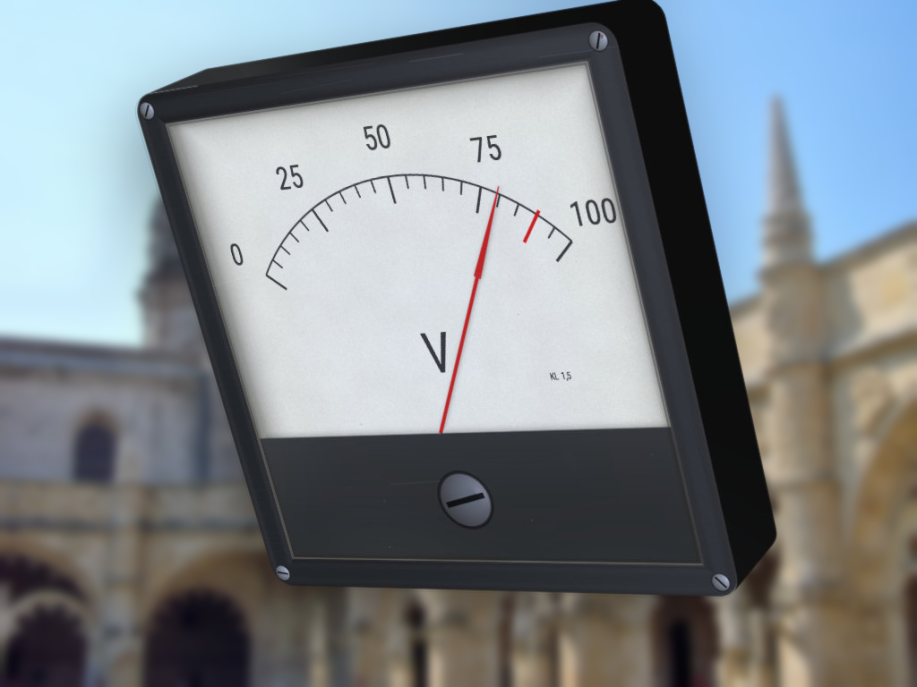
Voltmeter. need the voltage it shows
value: 80 V
